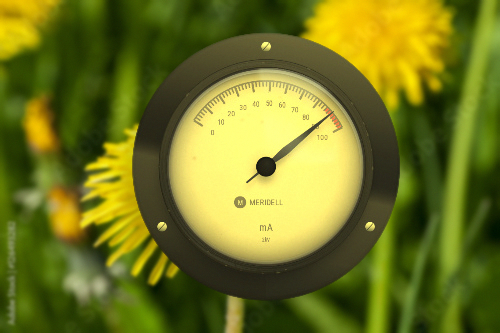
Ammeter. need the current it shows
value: 90 mA
